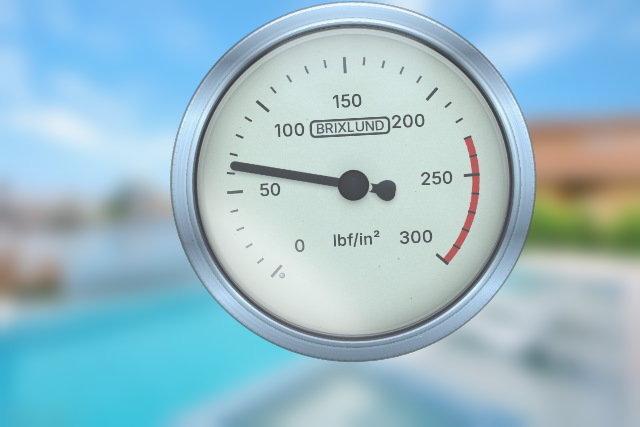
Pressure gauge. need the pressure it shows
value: 65 psi
